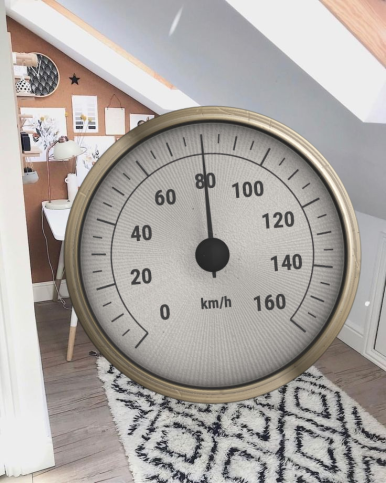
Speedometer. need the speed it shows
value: 80 km/h
